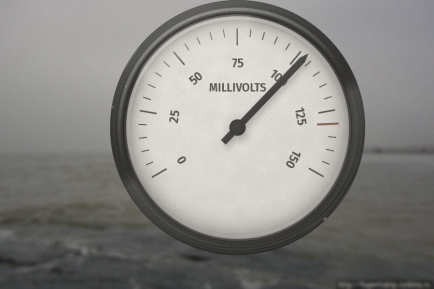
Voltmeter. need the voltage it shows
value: 102.5 mV
